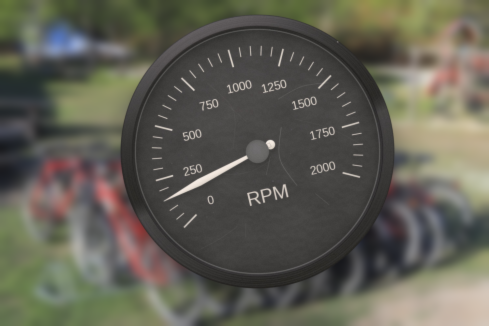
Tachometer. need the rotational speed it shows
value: 150 rpm
